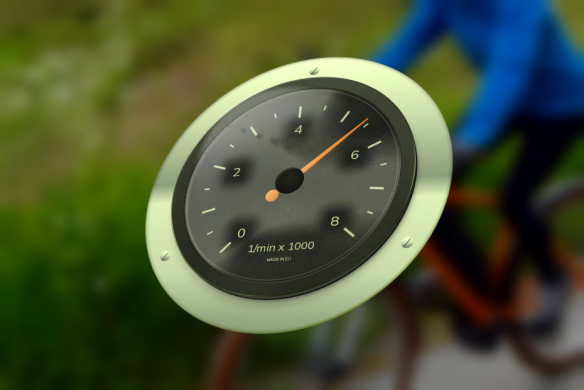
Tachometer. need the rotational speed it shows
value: 5500 rpm
